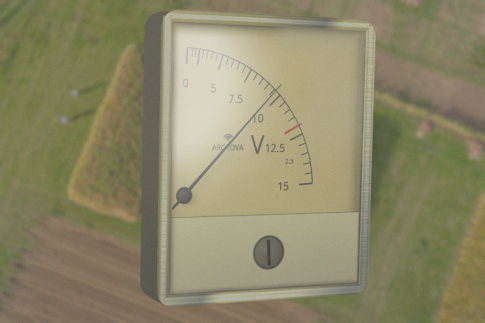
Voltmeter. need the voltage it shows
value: 9.5 V
